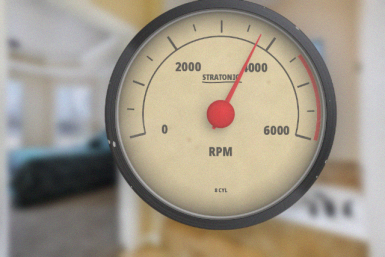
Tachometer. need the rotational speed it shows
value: 3750 rpm
